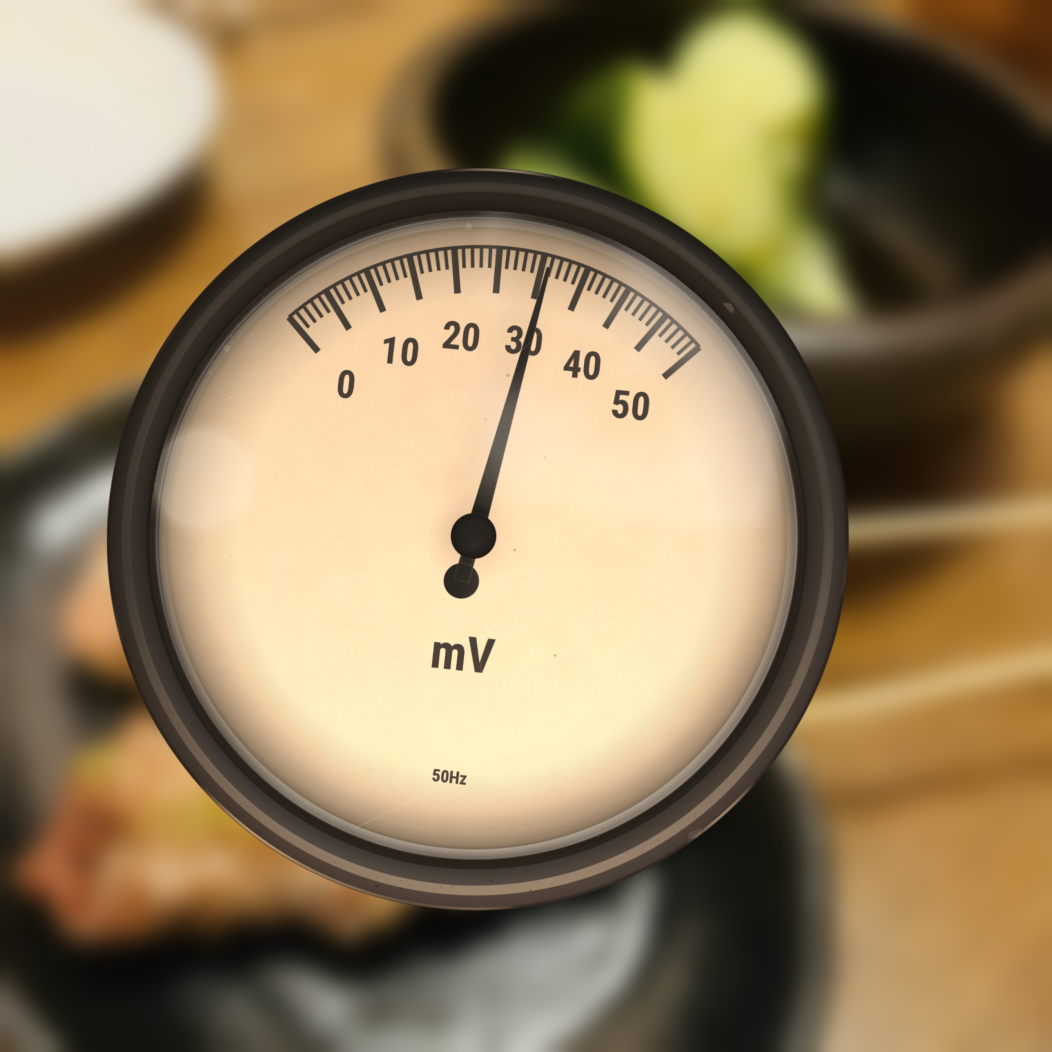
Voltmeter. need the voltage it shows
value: 31 mV
